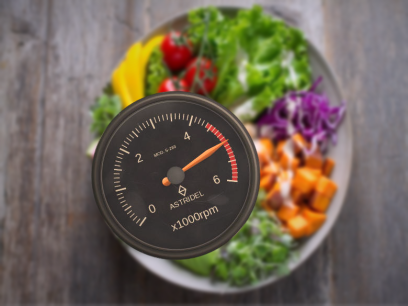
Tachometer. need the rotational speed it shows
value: 5000 rpm
